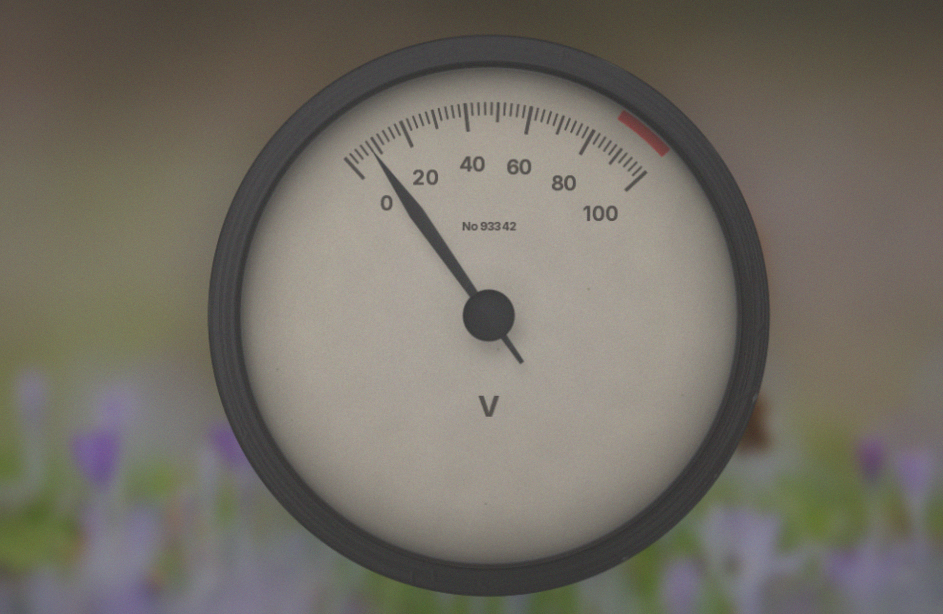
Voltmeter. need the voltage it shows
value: 8 V
